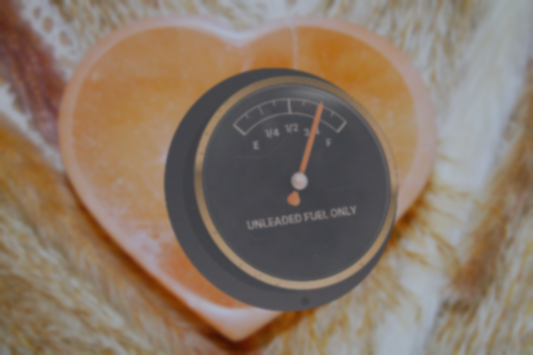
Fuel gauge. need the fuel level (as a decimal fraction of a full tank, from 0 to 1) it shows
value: 0.75
